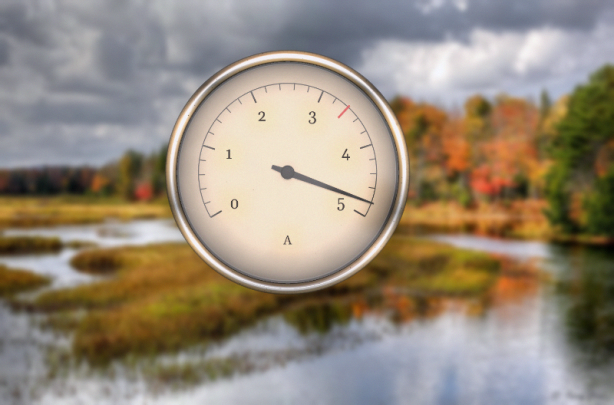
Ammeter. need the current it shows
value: 4.8 A
